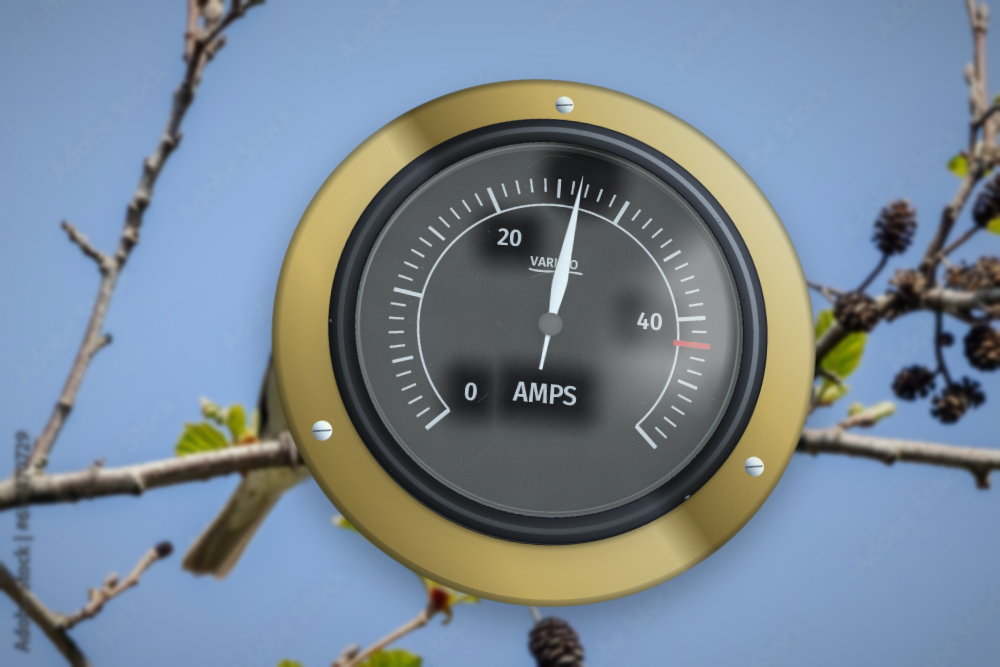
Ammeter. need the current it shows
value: 26.5 A
